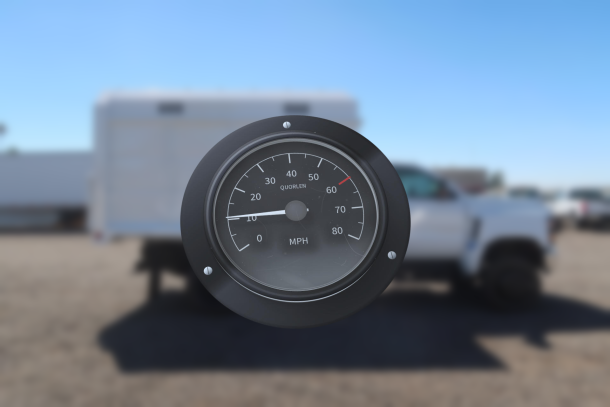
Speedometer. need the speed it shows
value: 10 mph
